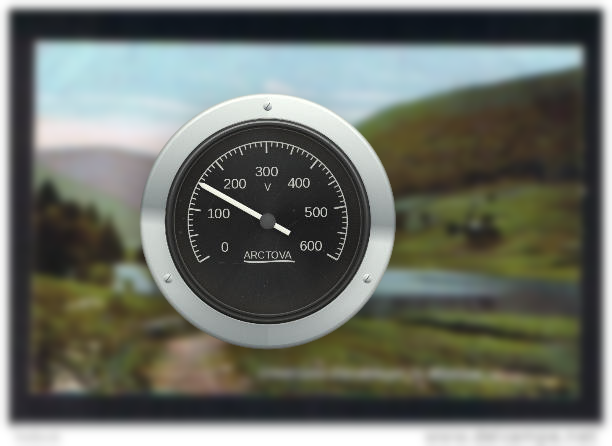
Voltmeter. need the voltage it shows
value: 150 V
